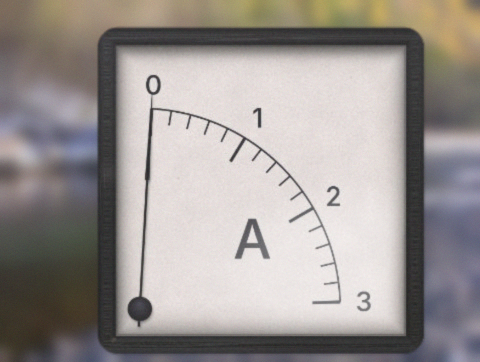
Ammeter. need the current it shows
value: 0 A
